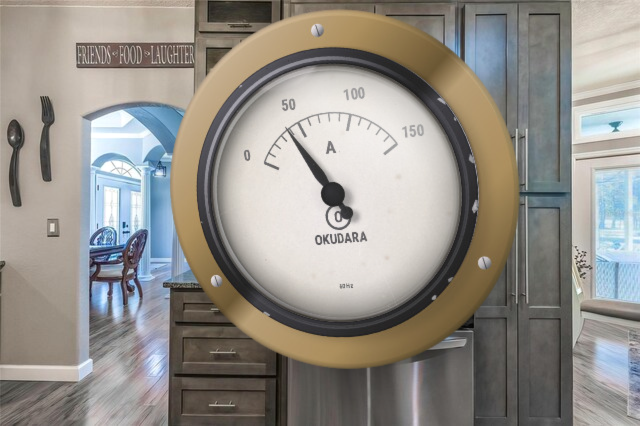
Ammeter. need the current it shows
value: 40 A
